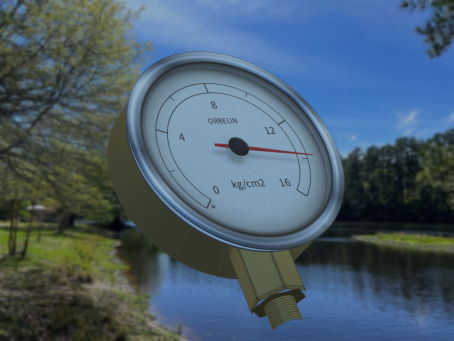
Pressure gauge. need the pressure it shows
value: 14 kg/cm²
